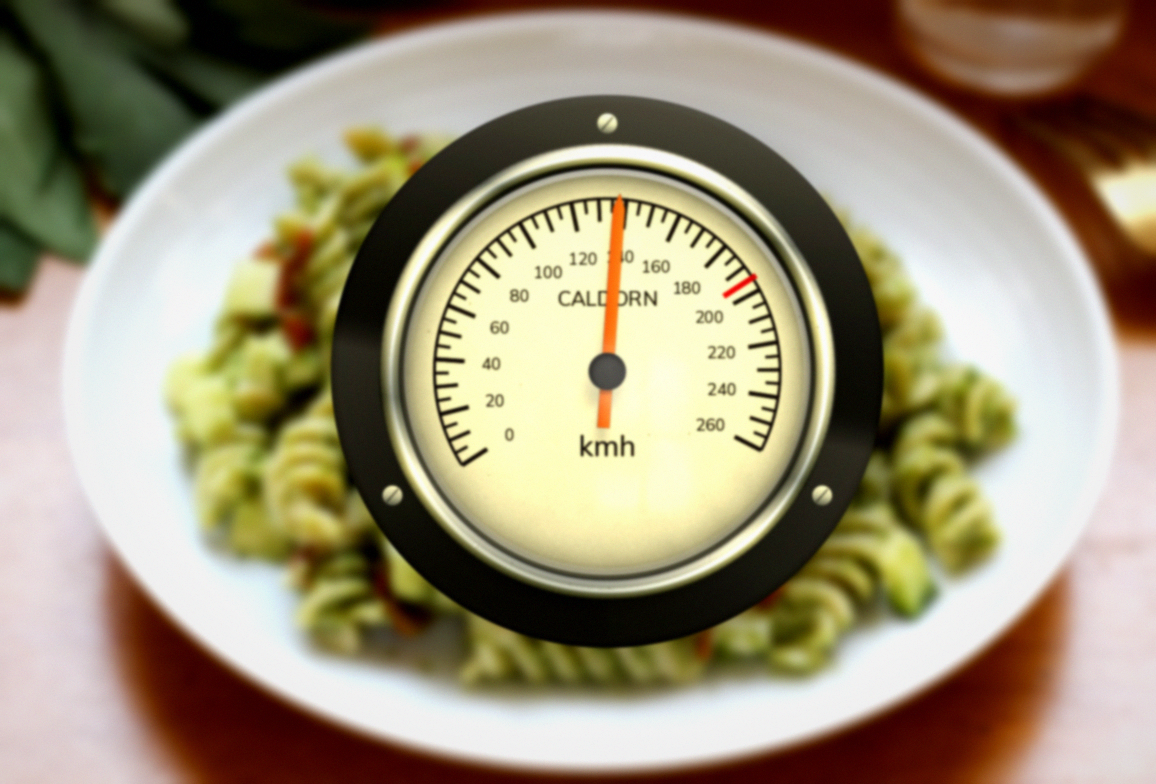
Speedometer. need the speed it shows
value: 137.5 km/h
